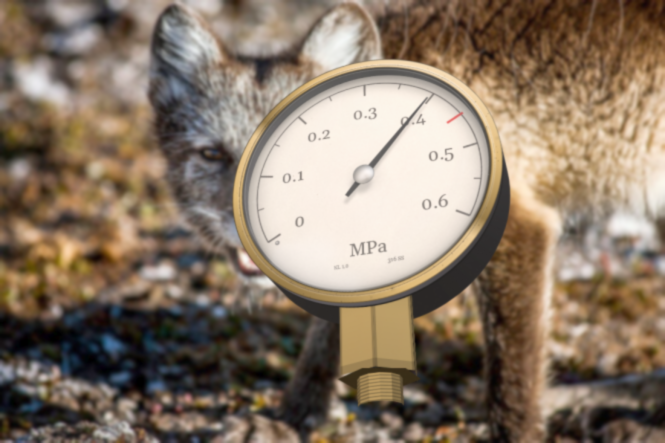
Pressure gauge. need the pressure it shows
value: 0.4 MPa
